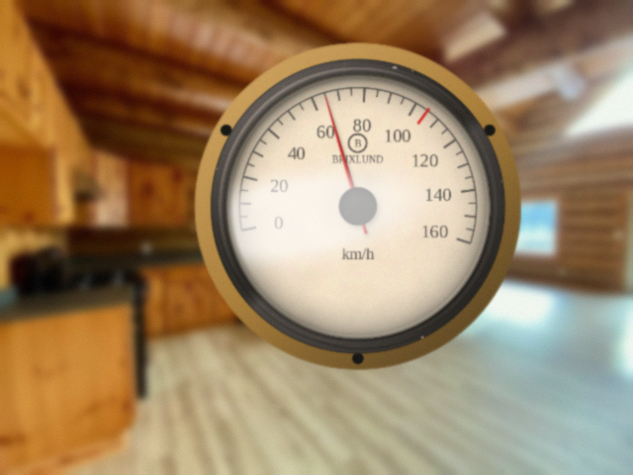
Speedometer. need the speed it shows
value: 65 km/h
